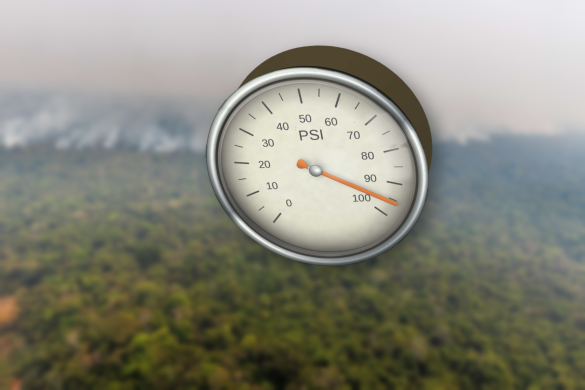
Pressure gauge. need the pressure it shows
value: 95 psi
